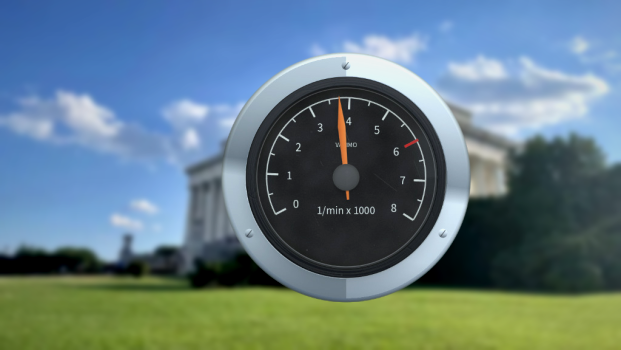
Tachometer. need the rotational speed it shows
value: 3750 rpm
